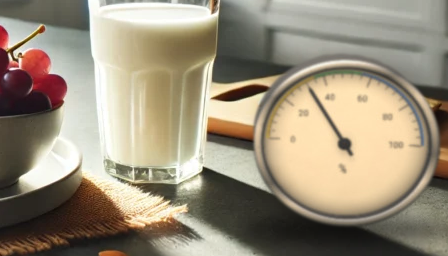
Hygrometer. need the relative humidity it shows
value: 32 %
